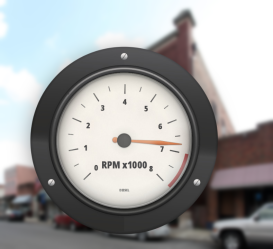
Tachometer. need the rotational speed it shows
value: 6750 rpm
